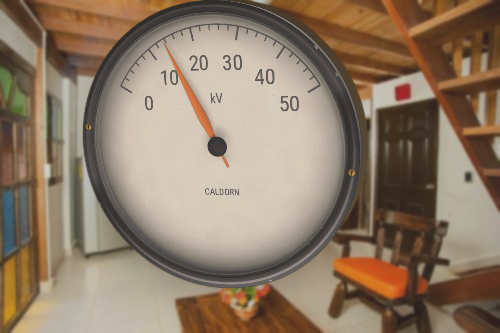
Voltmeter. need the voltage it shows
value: 14 kV
